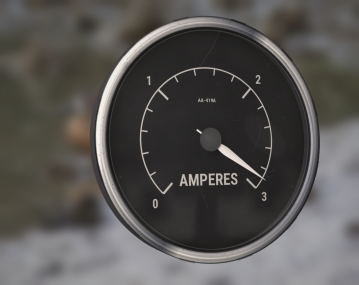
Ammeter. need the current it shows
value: 2.9 A
